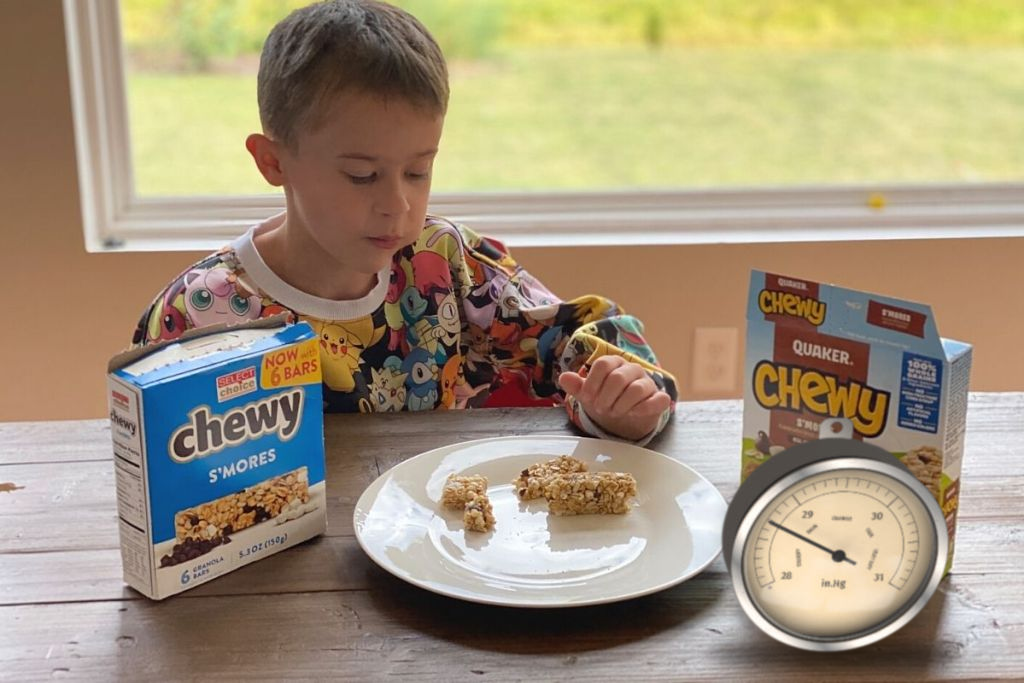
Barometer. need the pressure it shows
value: 28.7 inHg
